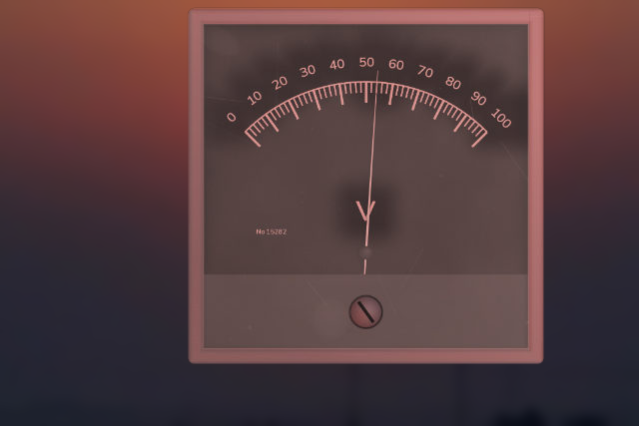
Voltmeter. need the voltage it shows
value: 54 V
